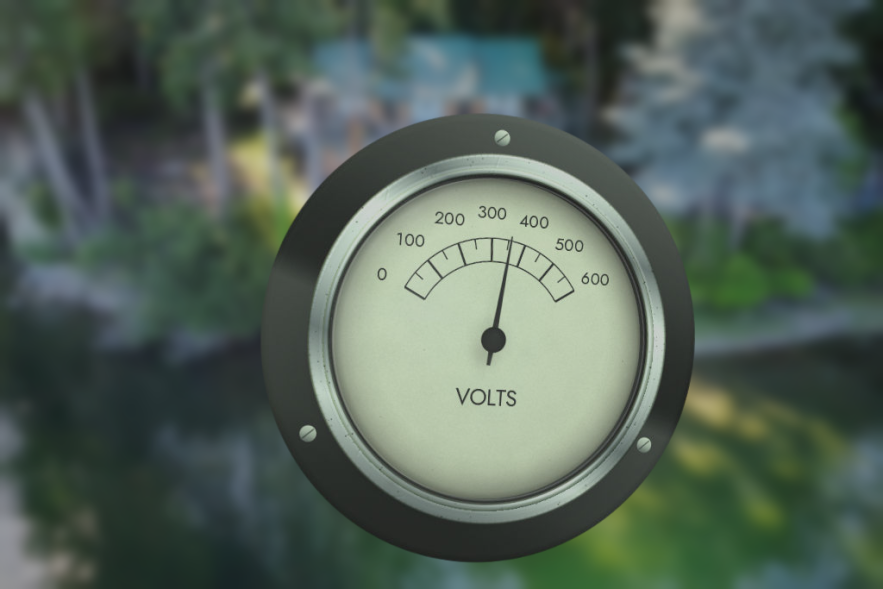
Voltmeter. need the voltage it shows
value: 350 V
